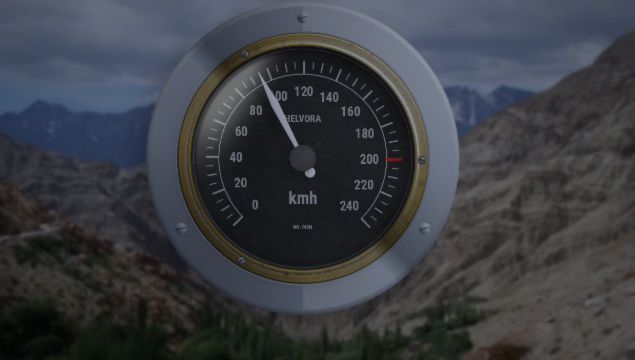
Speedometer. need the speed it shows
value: 95 km/h
